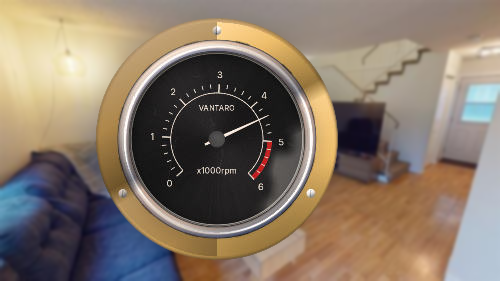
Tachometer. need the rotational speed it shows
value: 4400 rpm
